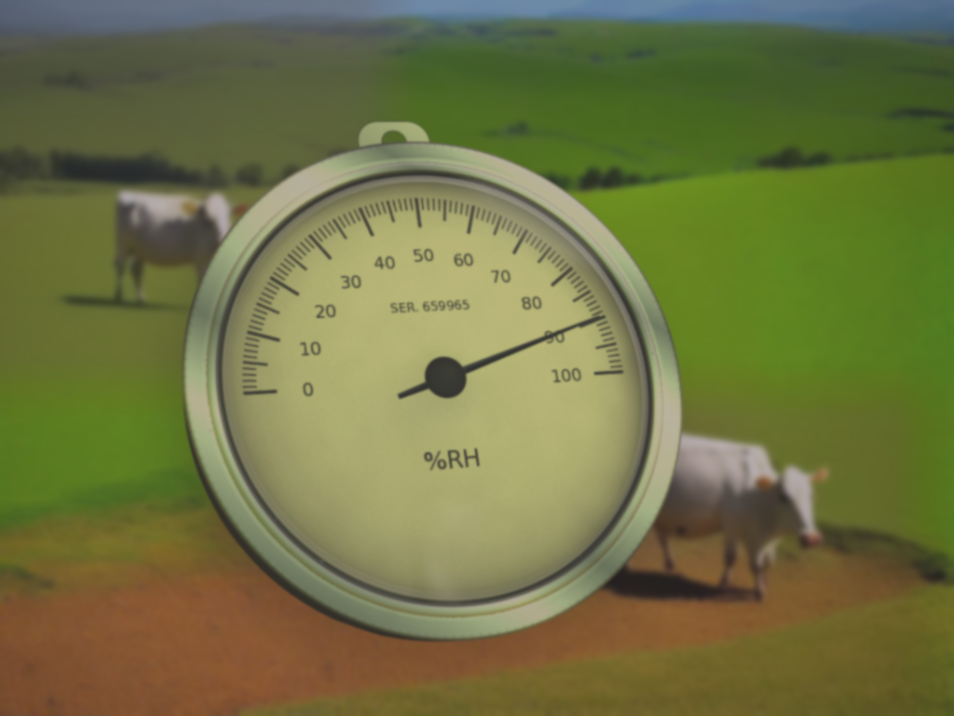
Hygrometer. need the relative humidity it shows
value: 90 %
